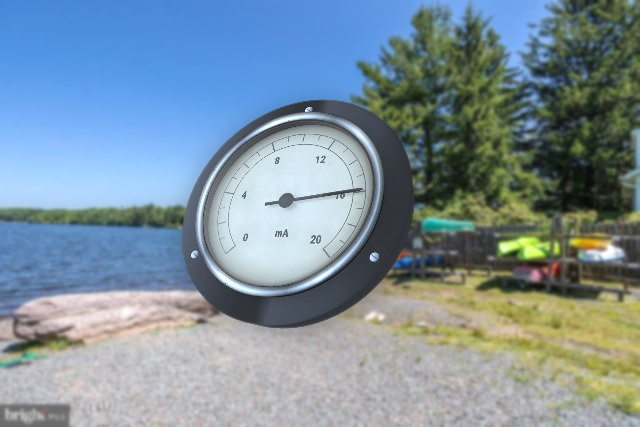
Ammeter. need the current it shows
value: 16 mA
